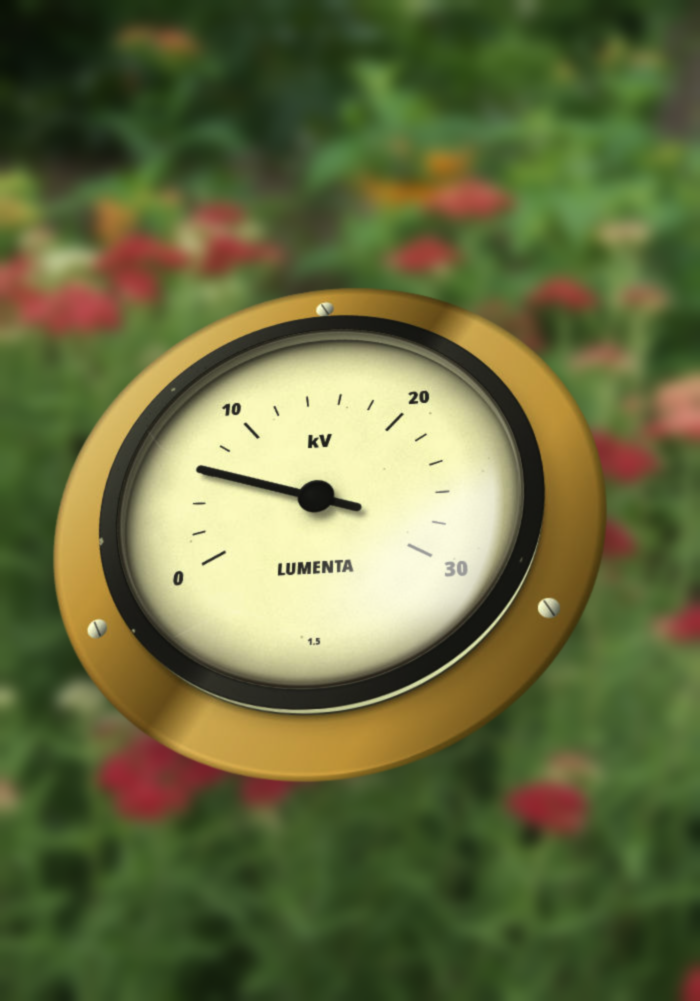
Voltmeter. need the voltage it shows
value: 6 kV
